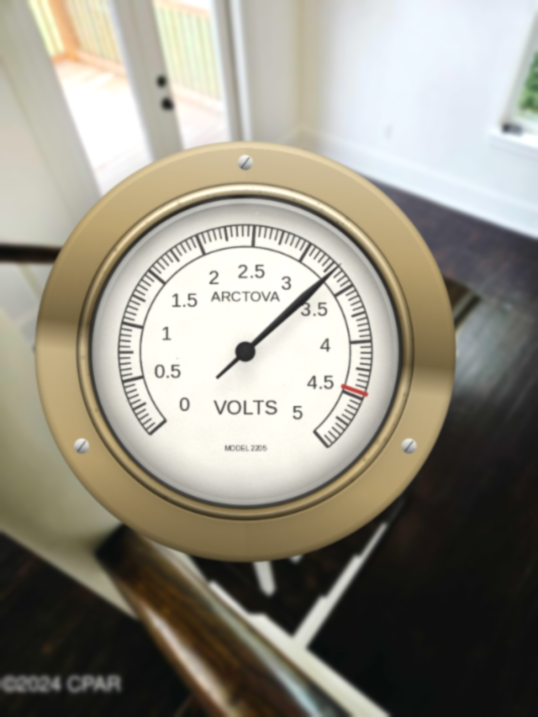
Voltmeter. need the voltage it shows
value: 3.3 V
